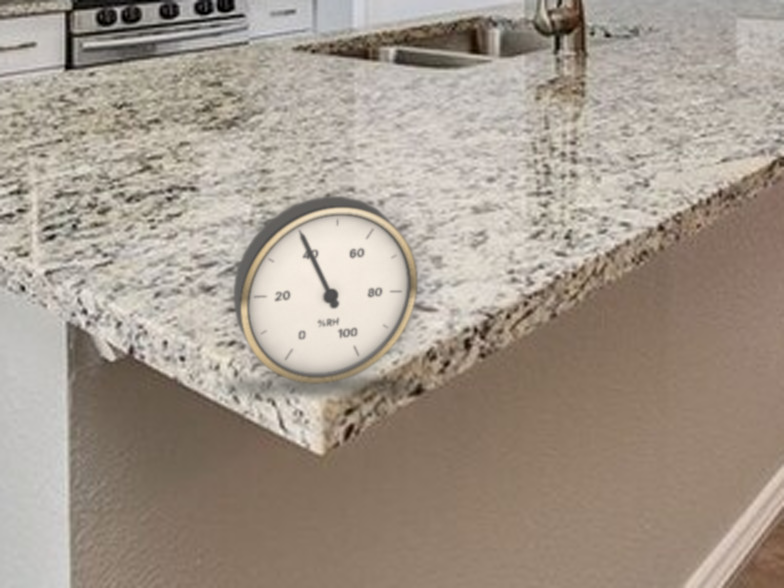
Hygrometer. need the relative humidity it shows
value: 40 %
